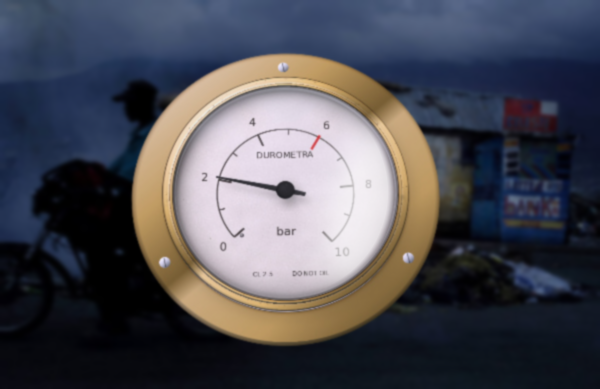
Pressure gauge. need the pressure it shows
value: 2 bar
